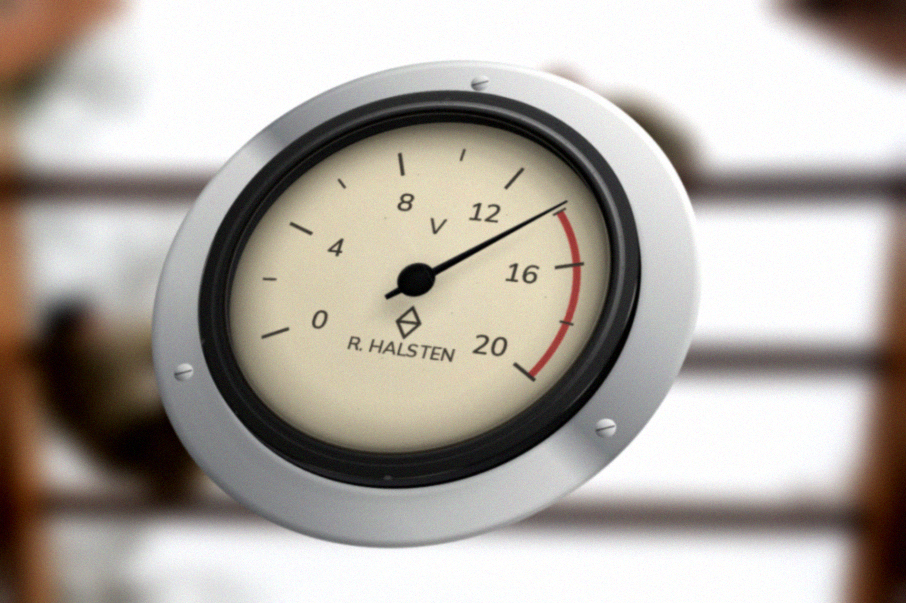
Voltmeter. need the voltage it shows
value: 14 V
